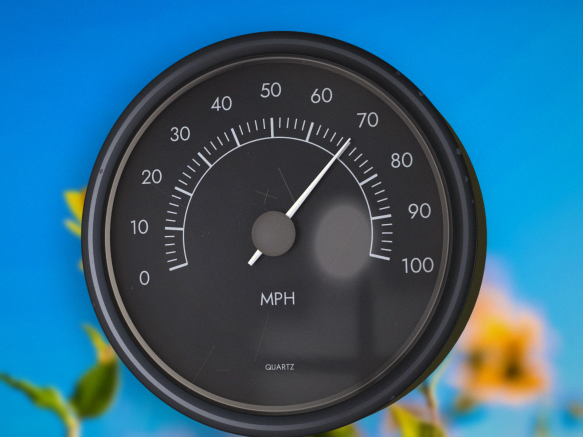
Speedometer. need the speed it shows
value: 70 mph
